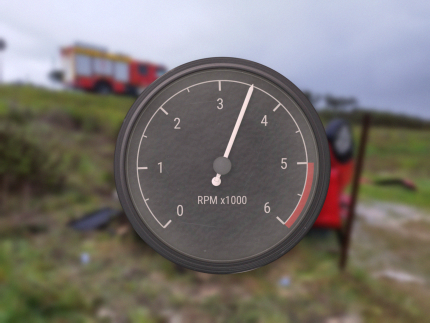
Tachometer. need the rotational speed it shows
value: 3500 rpm
